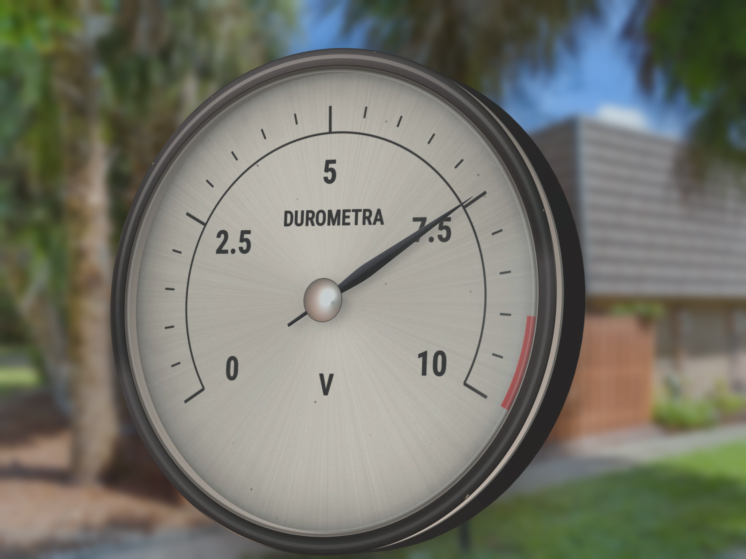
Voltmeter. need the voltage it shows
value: 7.5 V
